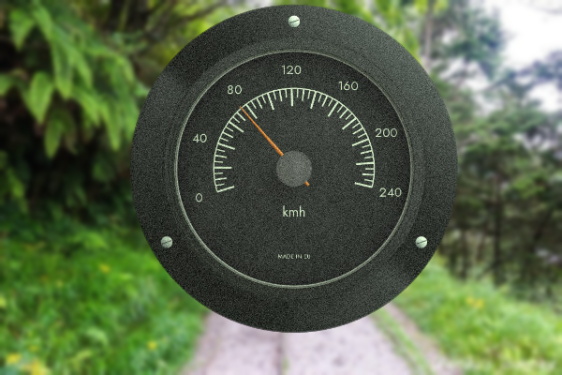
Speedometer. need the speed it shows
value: 75 km/h
